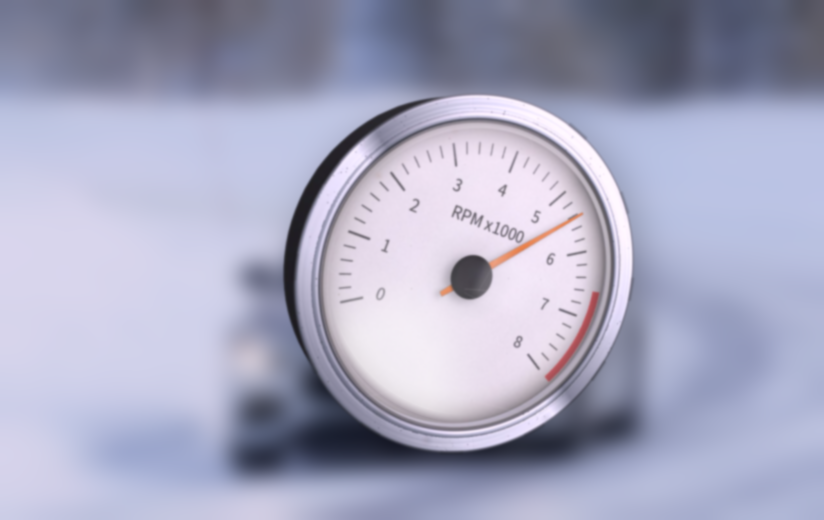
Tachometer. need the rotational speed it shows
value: 5400 rpm
